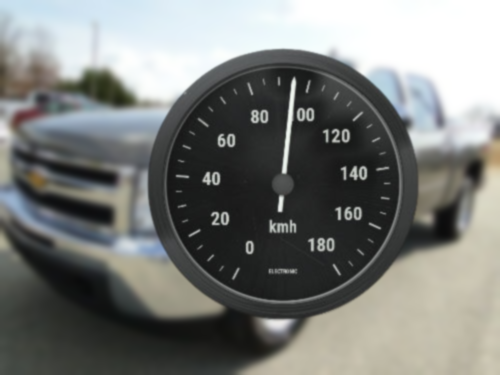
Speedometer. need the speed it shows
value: 95 km/h
